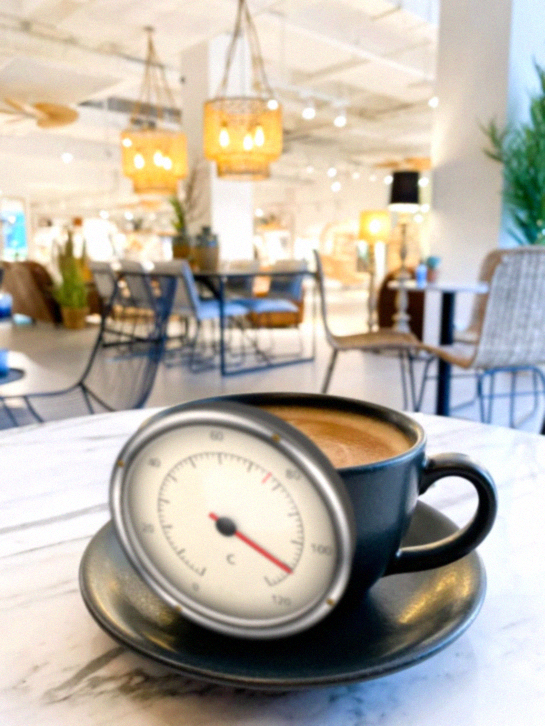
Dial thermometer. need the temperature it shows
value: 110 °C
